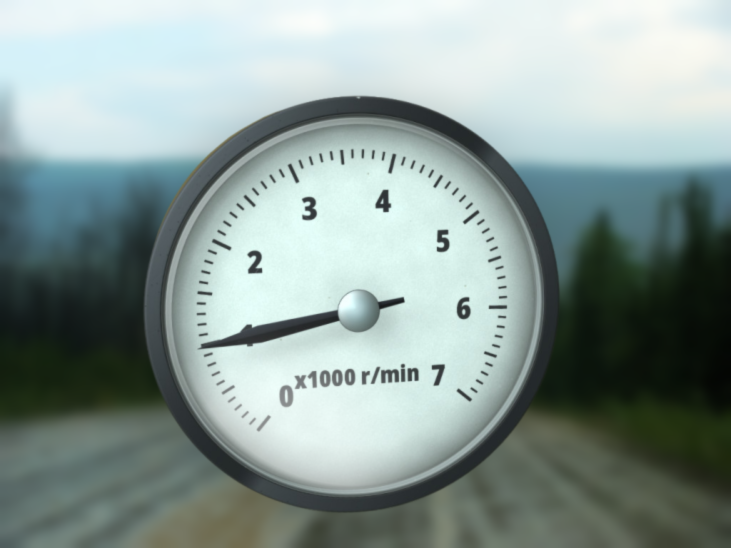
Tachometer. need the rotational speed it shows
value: 1000 rpm
